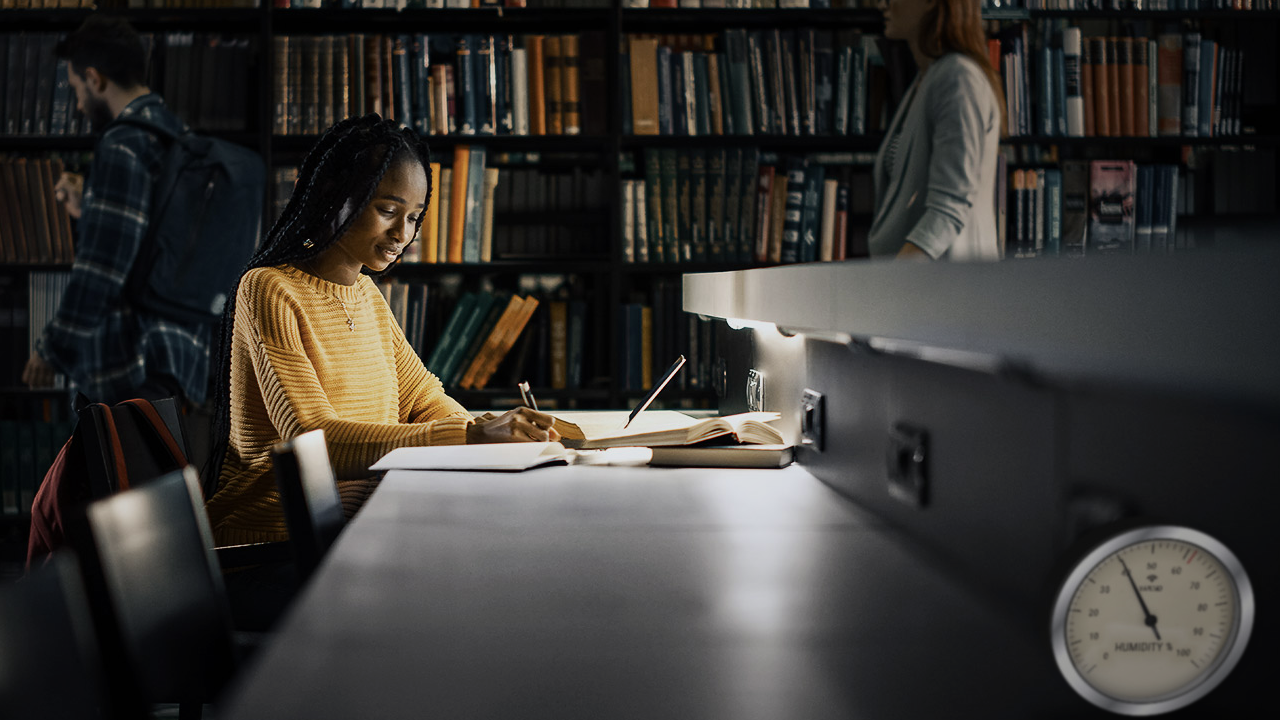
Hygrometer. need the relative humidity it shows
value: 40 %
